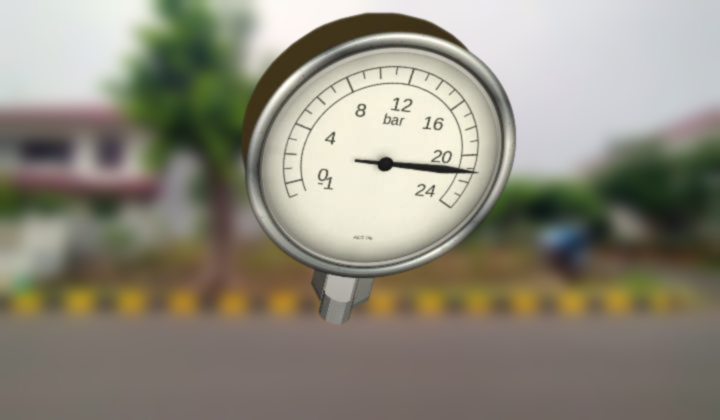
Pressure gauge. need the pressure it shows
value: 21 bar
